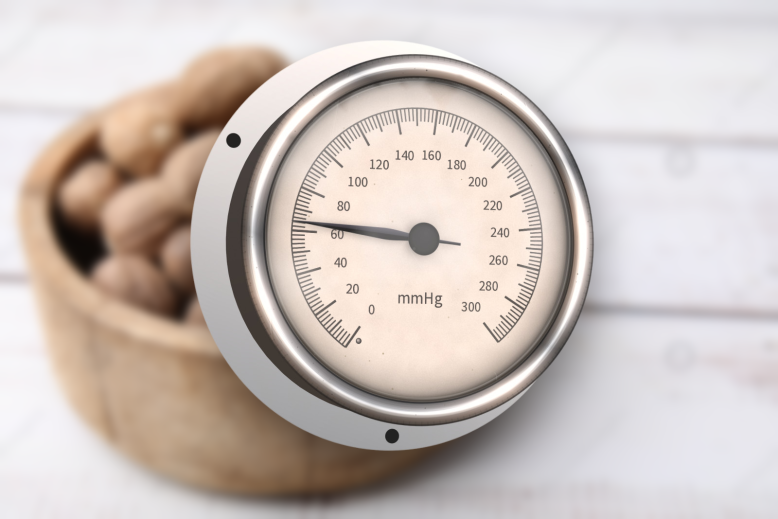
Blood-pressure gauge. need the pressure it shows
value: 64 mmHg
